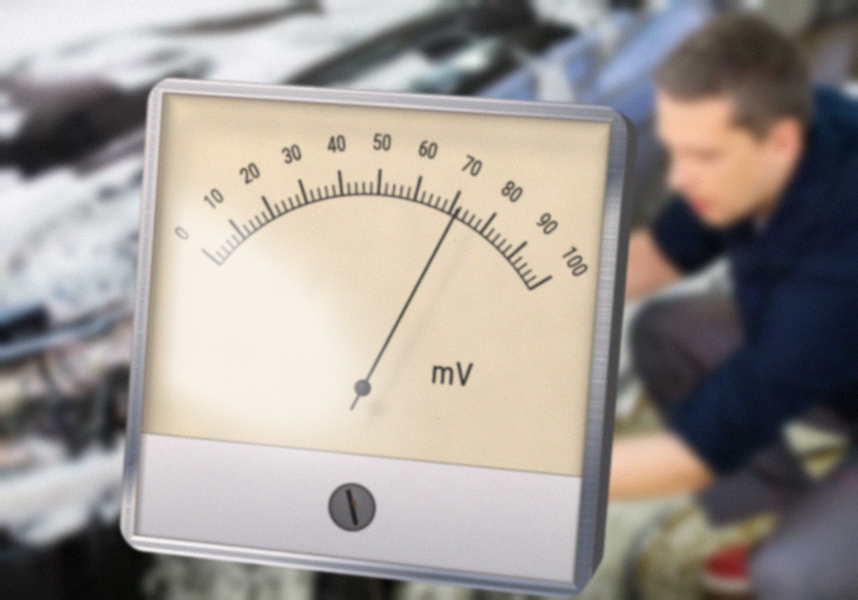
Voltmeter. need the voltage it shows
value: 72 mV
